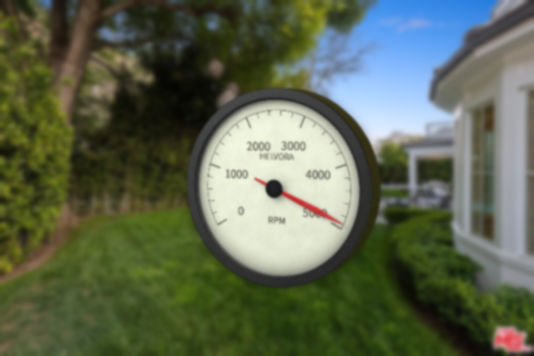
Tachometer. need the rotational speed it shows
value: 4900 rpm
